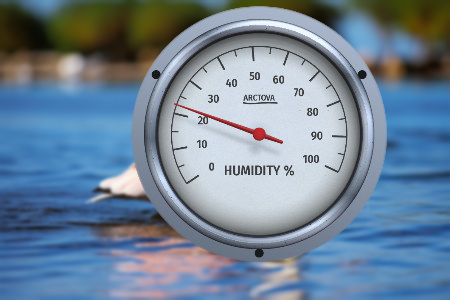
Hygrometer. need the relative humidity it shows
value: 22.5 %
